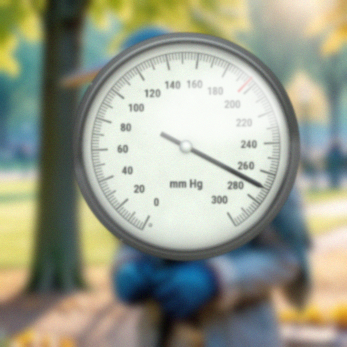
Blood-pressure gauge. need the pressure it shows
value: 270 mmHg
